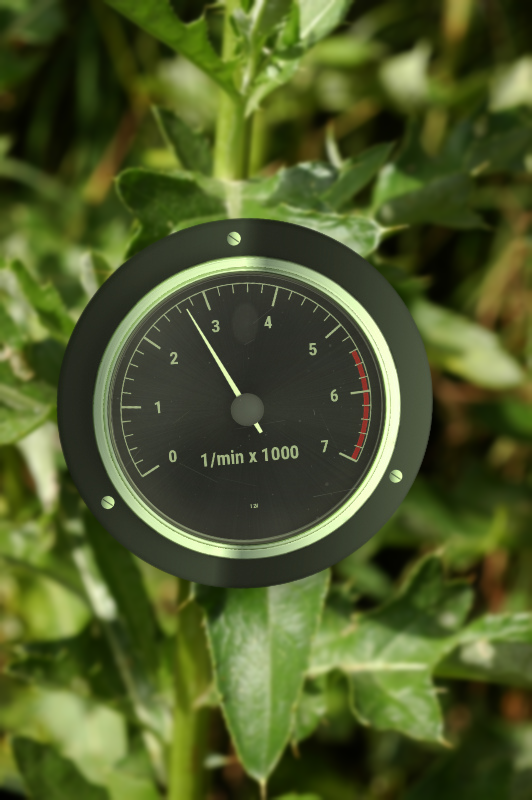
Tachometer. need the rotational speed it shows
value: 2700 rpm
